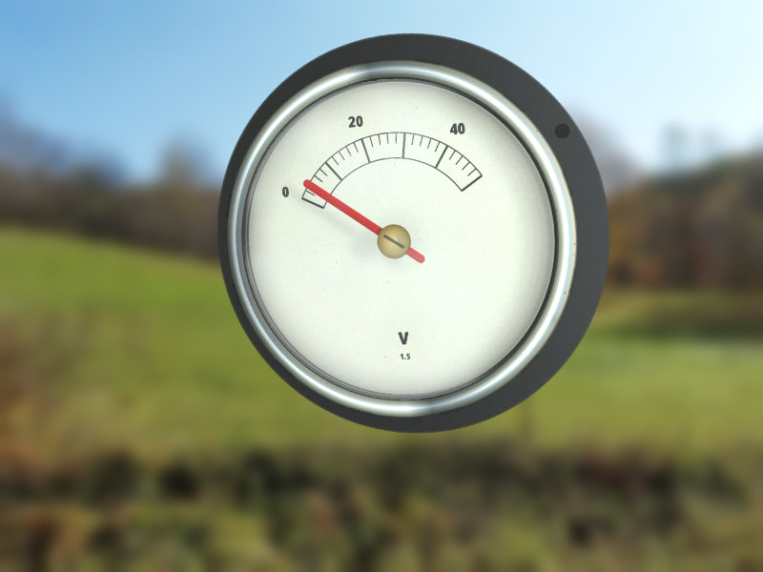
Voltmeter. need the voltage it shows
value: 4 V
